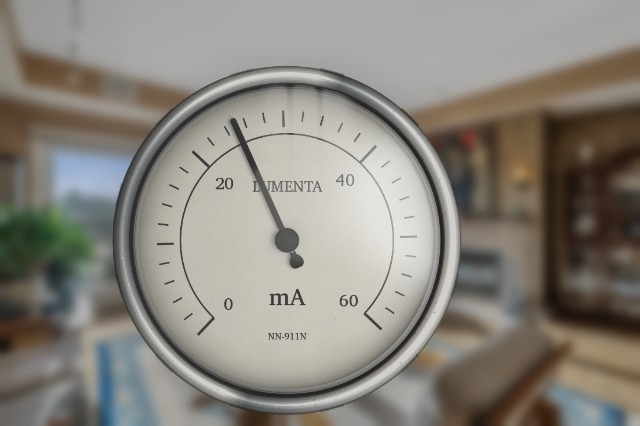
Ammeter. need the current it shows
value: 25 mA
